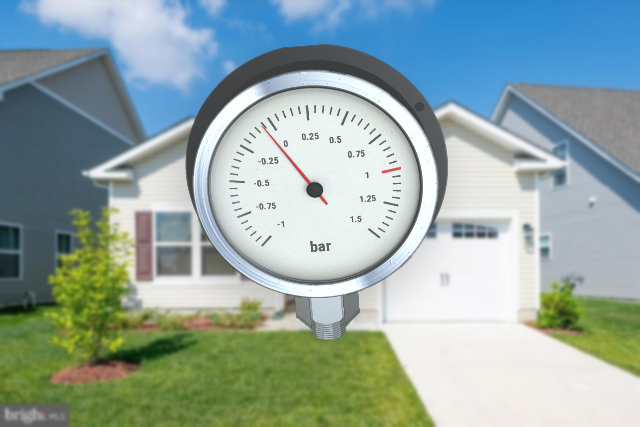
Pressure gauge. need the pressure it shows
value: -0.05 bar
